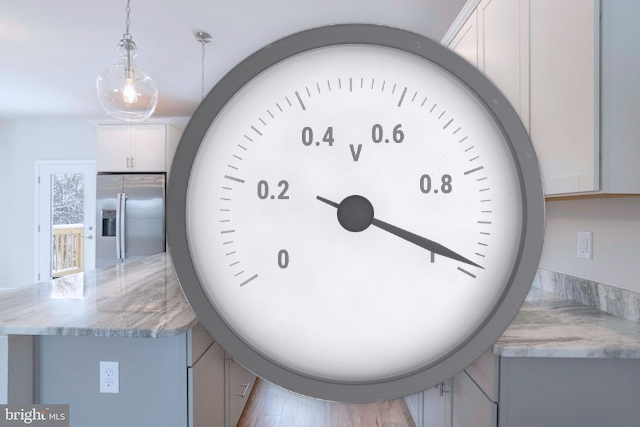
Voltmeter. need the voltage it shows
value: 0.98 V
